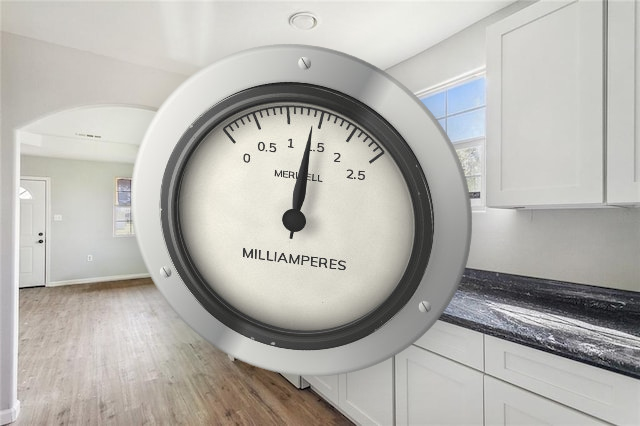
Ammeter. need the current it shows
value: 1.4 mA
